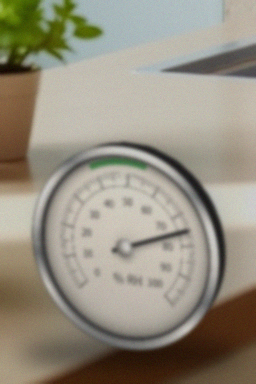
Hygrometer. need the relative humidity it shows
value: 75 %
